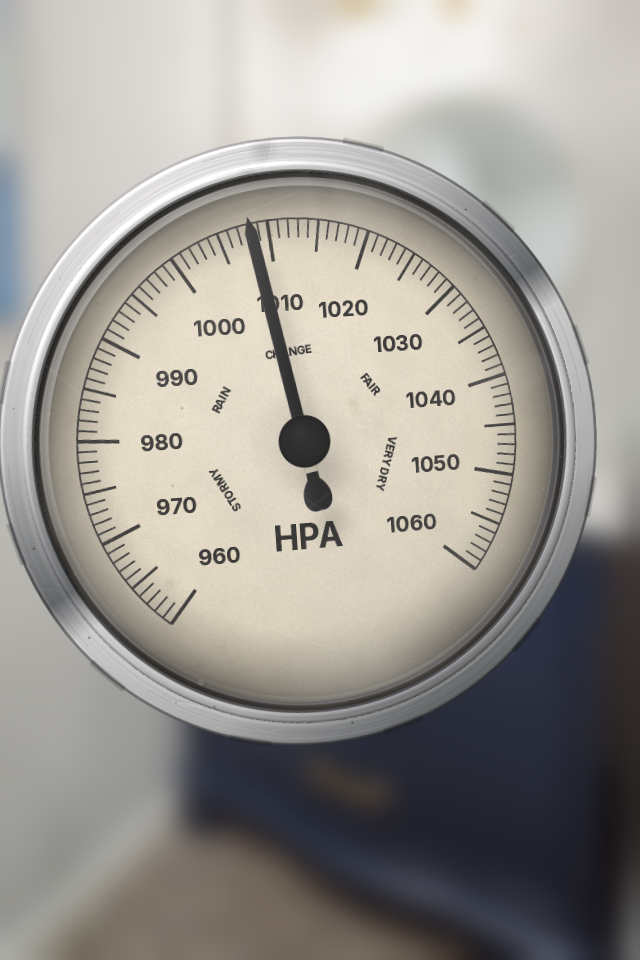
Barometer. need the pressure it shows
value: 1008 hPa
